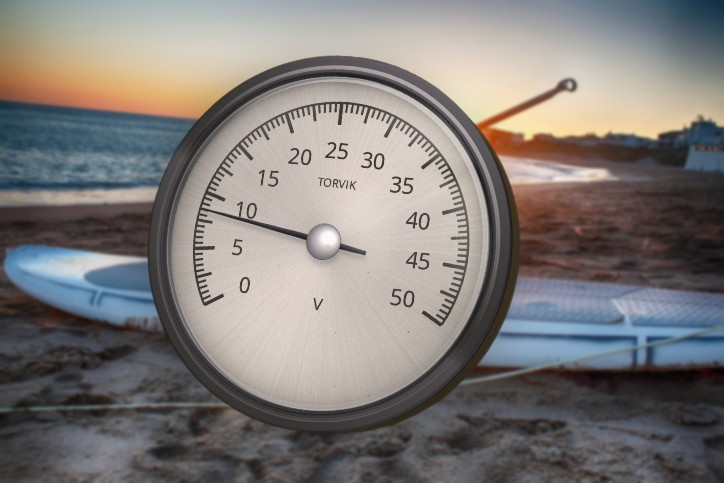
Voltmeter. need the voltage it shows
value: 8.5 V
